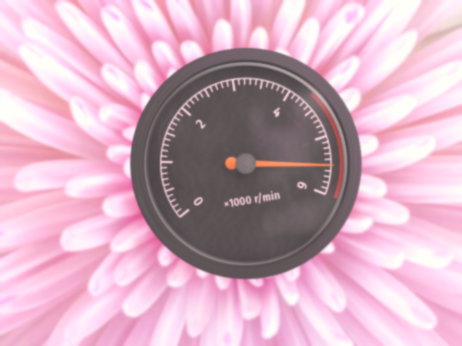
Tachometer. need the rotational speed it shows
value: 5500 rpm
